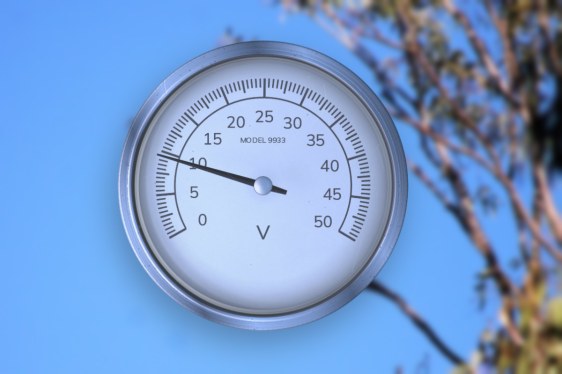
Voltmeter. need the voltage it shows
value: 9.5 V
